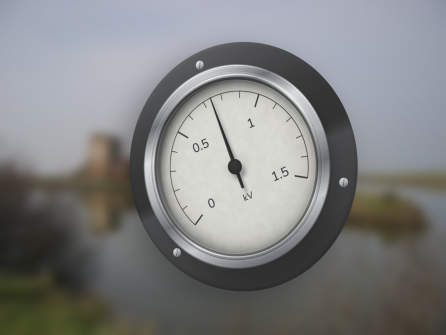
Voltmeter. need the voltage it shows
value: 0.75 kV
